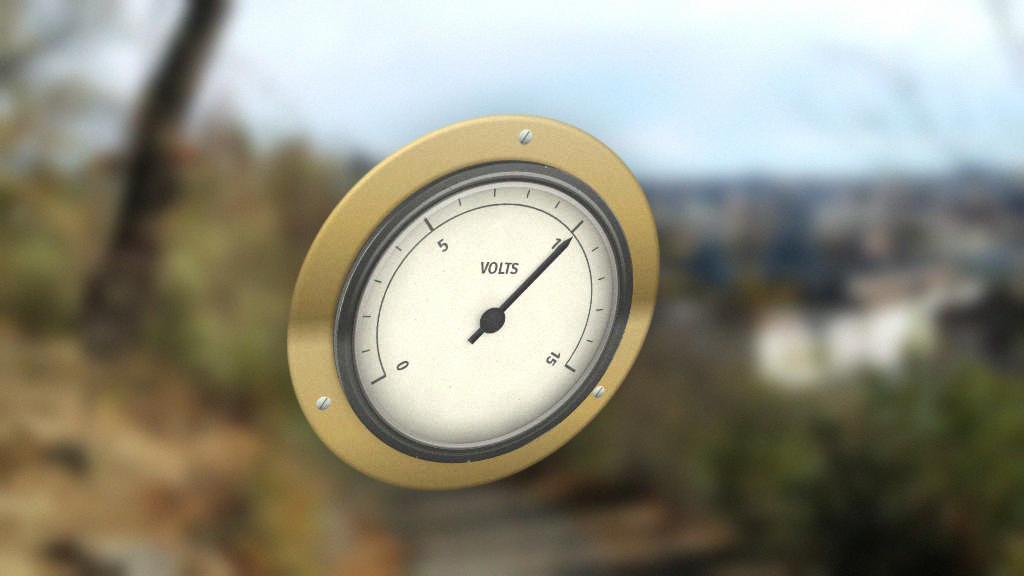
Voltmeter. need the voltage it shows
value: 10 V
